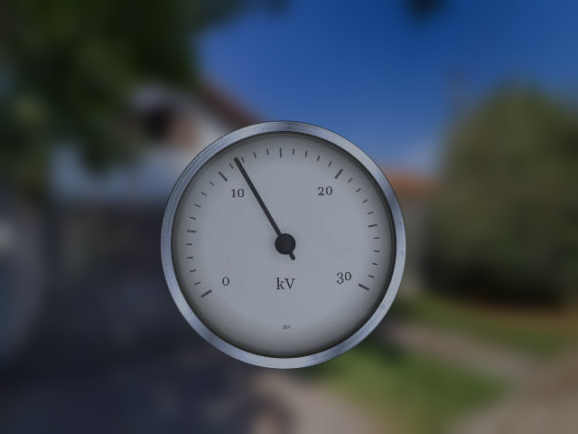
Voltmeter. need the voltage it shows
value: 11.5 kV
